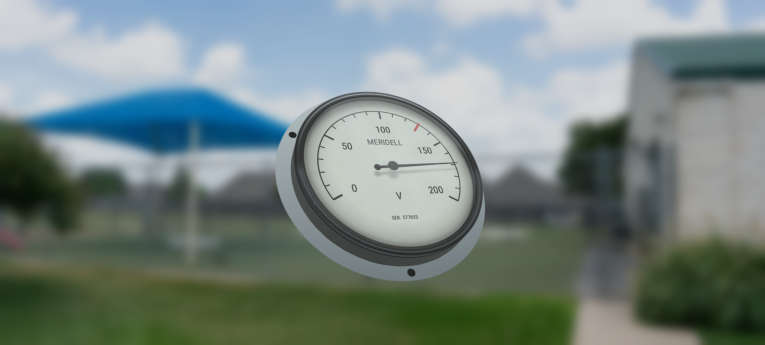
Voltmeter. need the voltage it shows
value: 170 V
